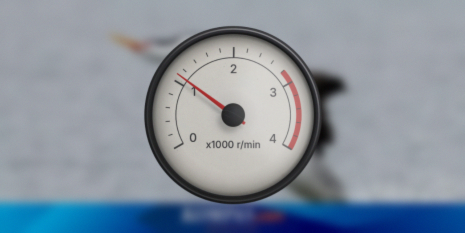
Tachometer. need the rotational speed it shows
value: 1100 rpm
